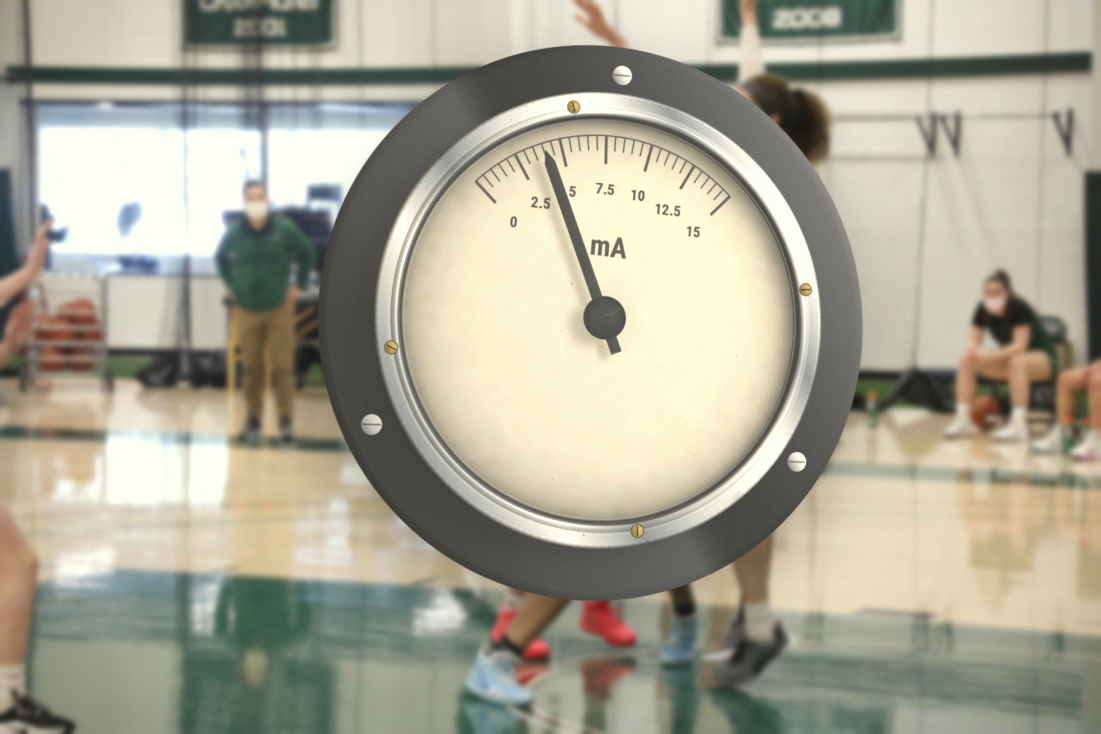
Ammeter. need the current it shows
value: 4 mA
